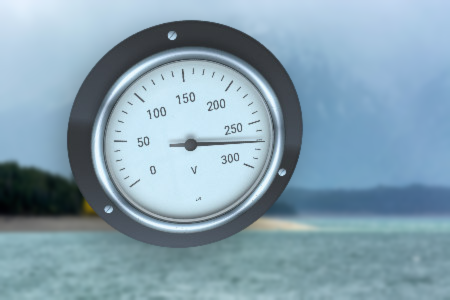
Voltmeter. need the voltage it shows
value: 270 V
